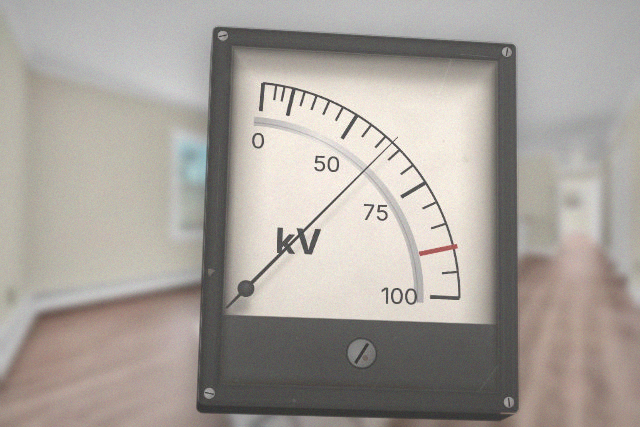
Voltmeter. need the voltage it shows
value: 62.5 kV
